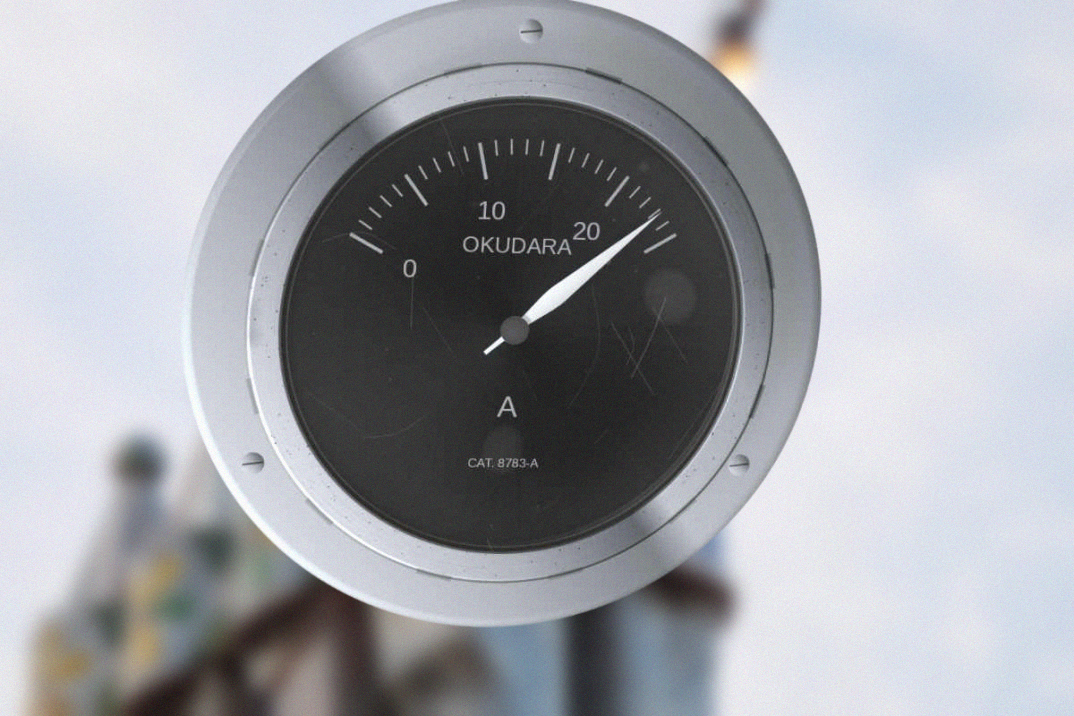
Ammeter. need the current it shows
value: 23 A
